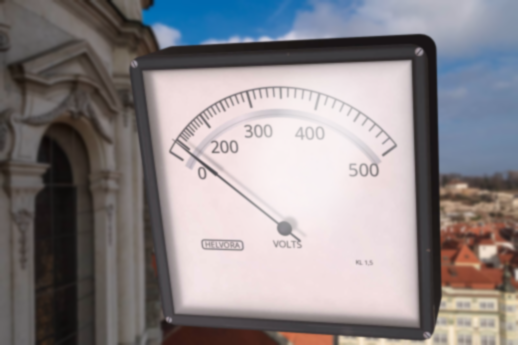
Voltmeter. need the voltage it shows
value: 100 V
